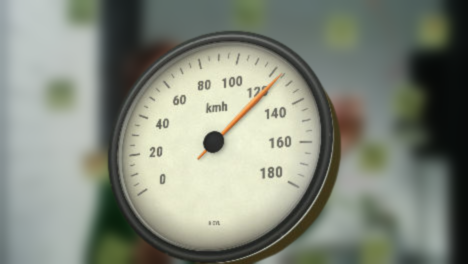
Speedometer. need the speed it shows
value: 125 km/h
